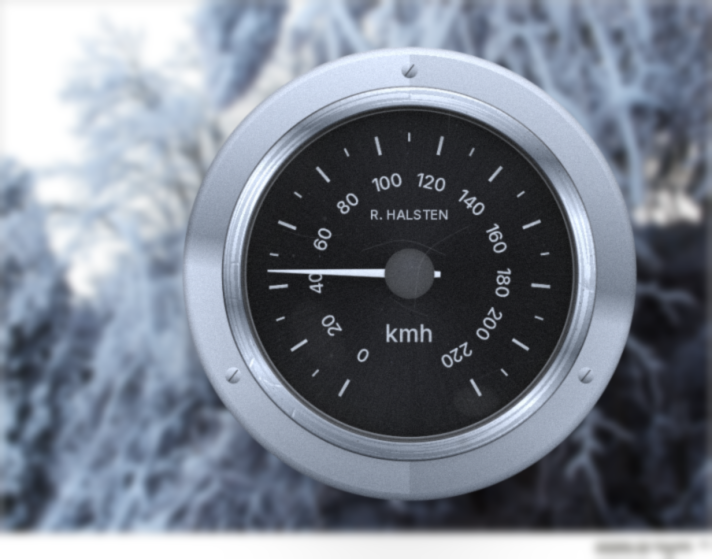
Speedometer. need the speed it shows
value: 45 km/h
